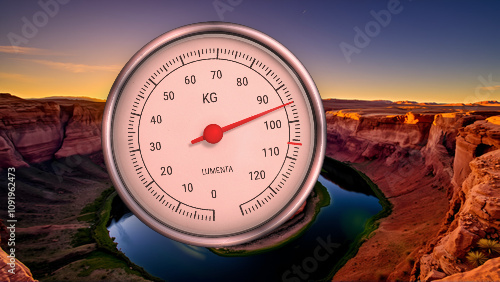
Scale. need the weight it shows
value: 95 kg
